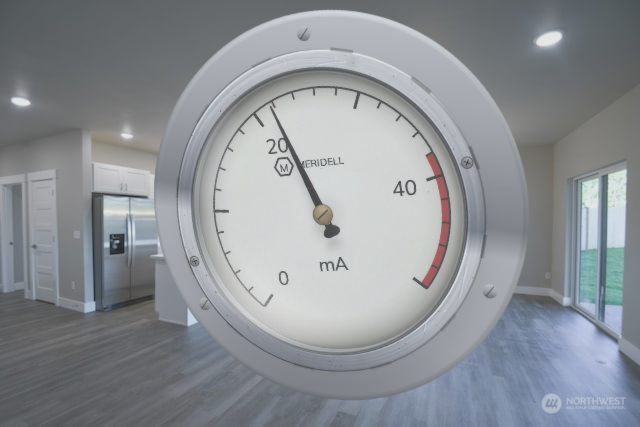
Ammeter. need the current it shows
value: 22 mA
